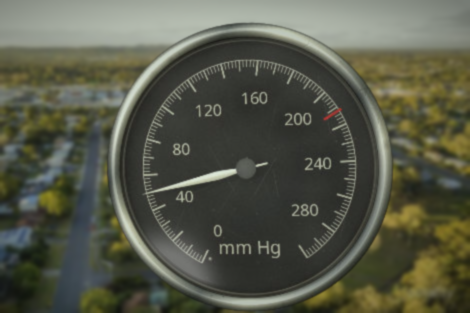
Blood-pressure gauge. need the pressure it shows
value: 50 mmHg
